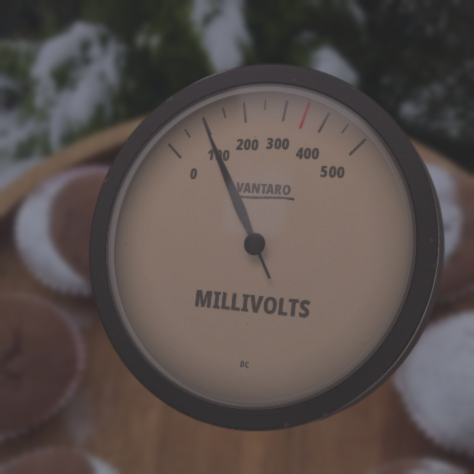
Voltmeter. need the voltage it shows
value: 100 mV
